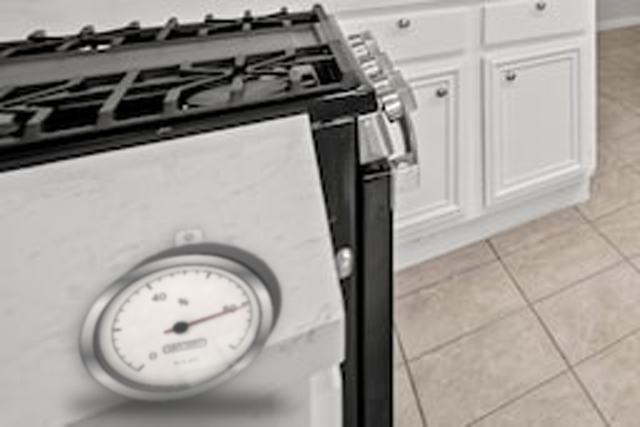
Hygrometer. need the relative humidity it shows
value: 80 %
